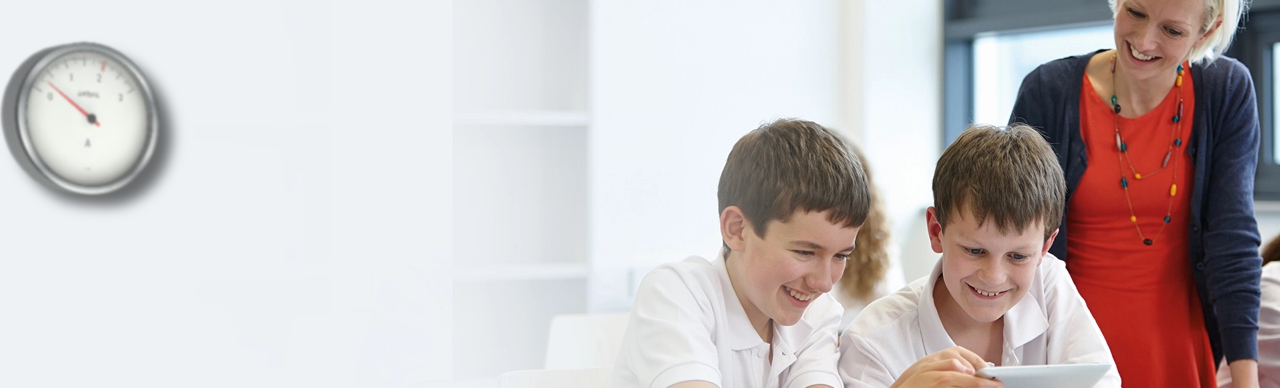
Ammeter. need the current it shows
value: 0.25 A
